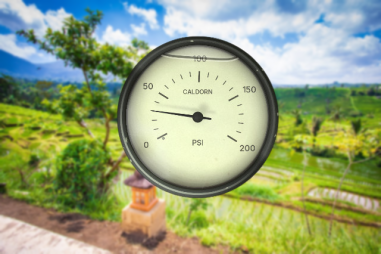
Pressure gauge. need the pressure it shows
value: 30 psi
